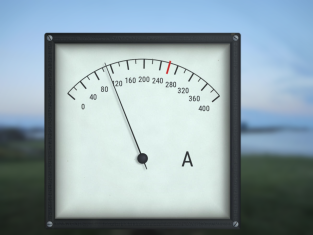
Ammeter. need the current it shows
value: 110 A
